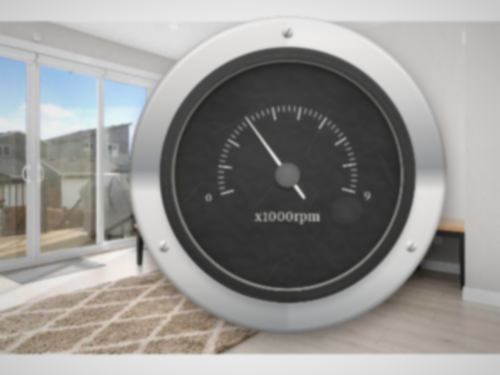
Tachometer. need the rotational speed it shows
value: 3000 rpm
